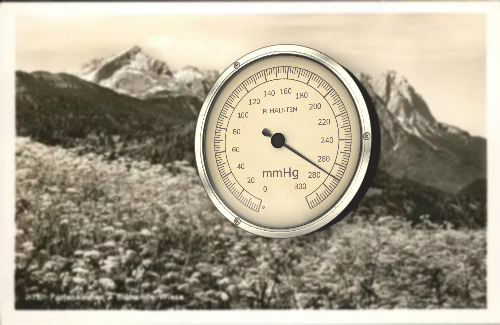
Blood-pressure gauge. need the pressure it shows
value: 270 mmHg
